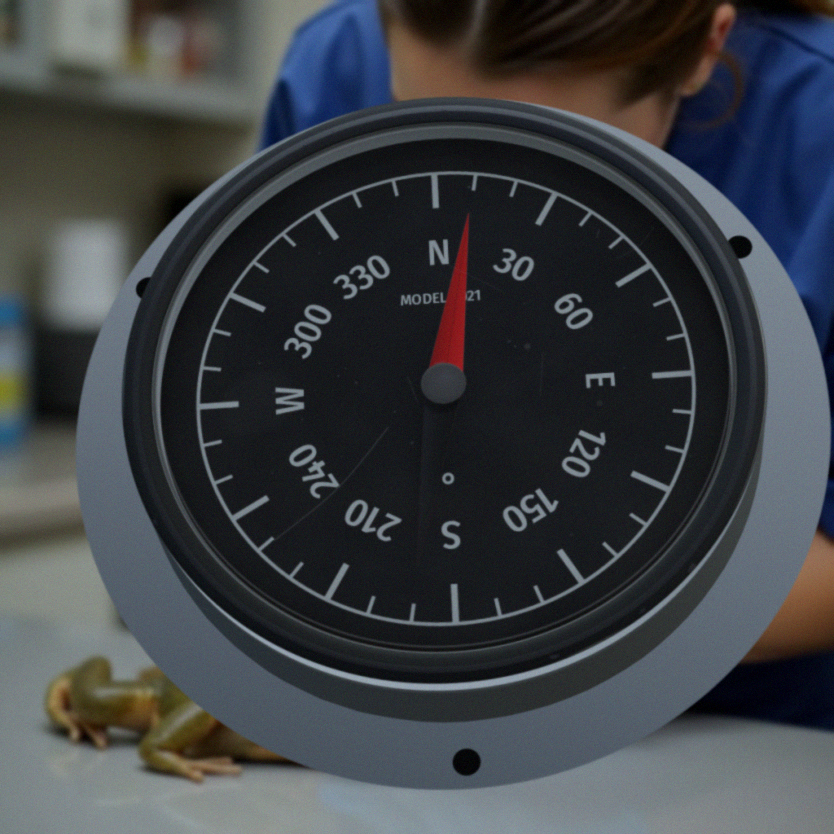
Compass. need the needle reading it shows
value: 10 °
